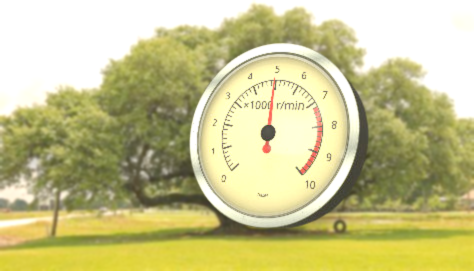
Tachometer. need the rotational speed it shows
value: 5000 rpm
